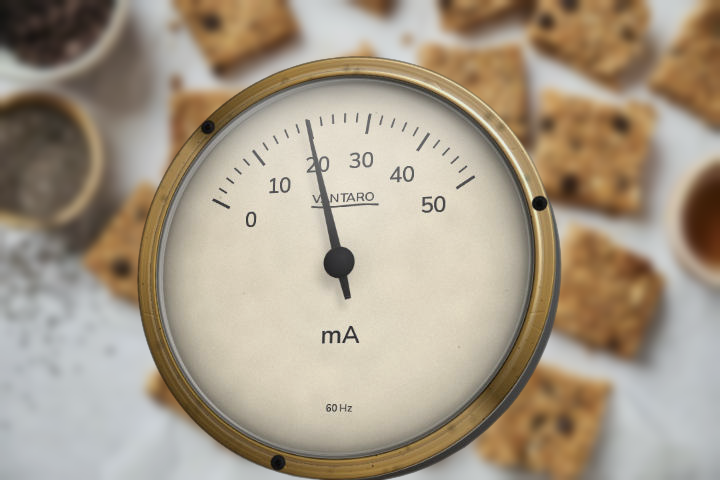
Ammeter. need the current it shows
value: 20 mA
